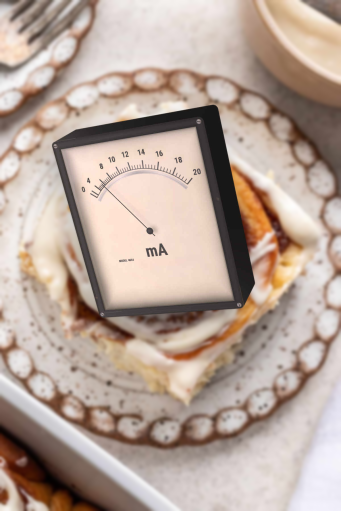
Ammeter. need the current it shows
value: 6 mA
